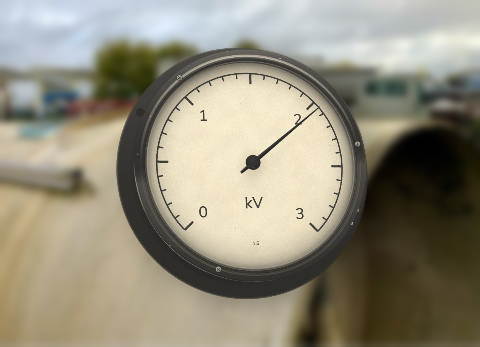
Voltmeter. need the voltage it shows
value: 2.05 kV
